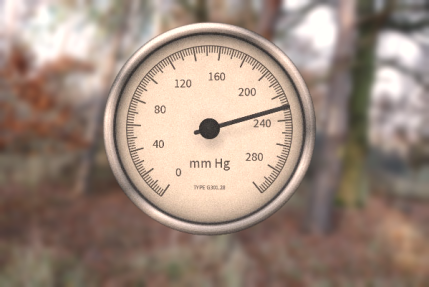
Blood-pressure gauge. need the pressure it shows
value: 230 mmHg
